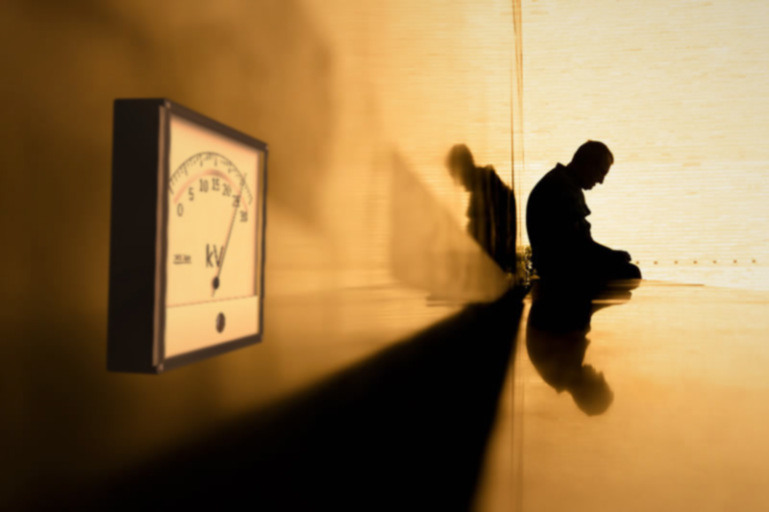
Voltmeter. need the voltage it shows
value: 25 kV
